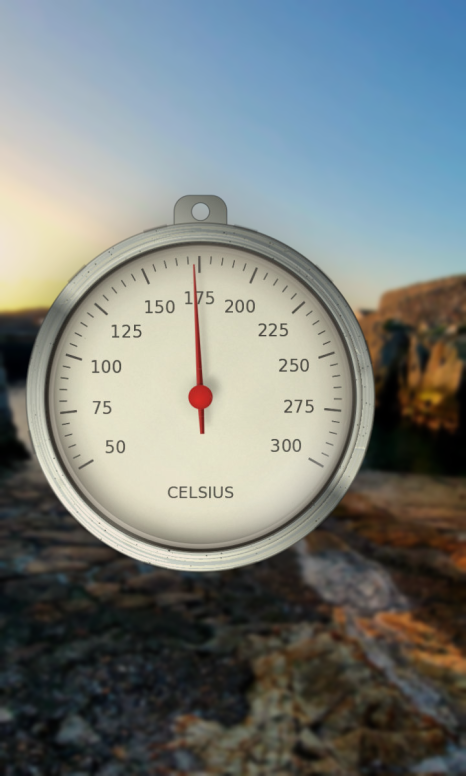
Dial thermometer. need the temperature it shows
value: 172.5 °C
